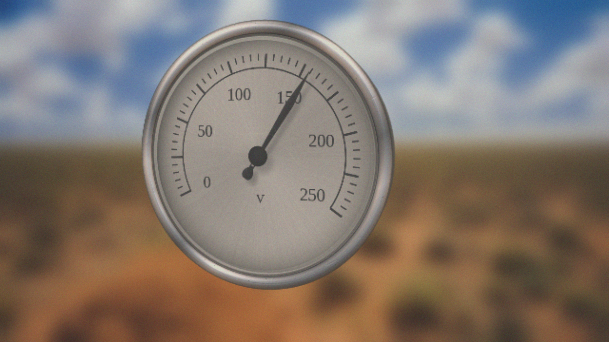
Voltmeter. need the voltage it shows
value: 155 V
